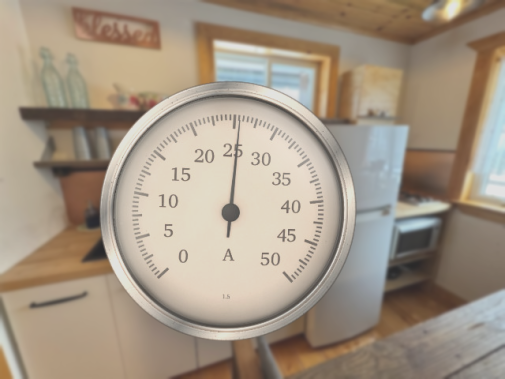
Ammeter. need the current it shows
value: 25.5 A
